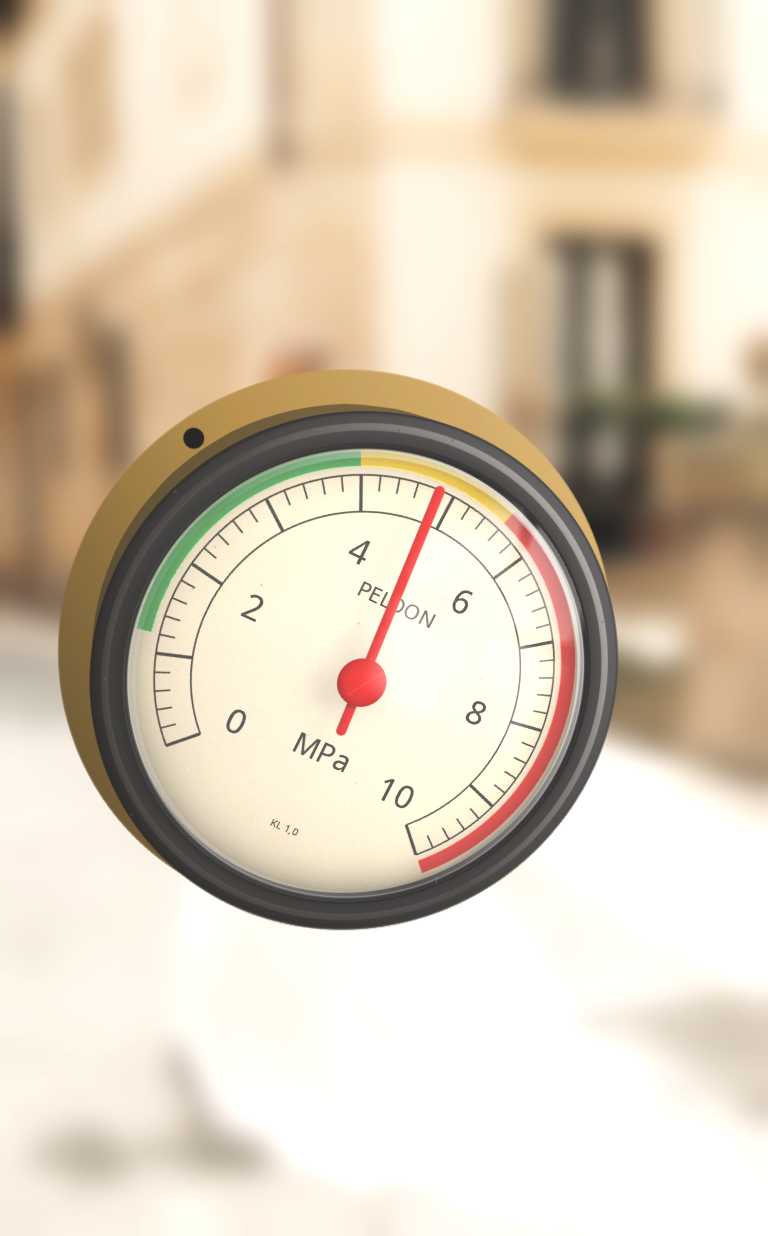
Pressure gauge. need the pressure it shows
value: 4.8 MPa
